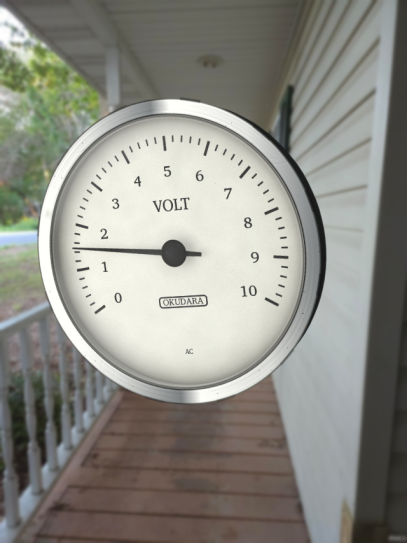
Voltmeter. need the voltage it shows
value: 1.5 V
